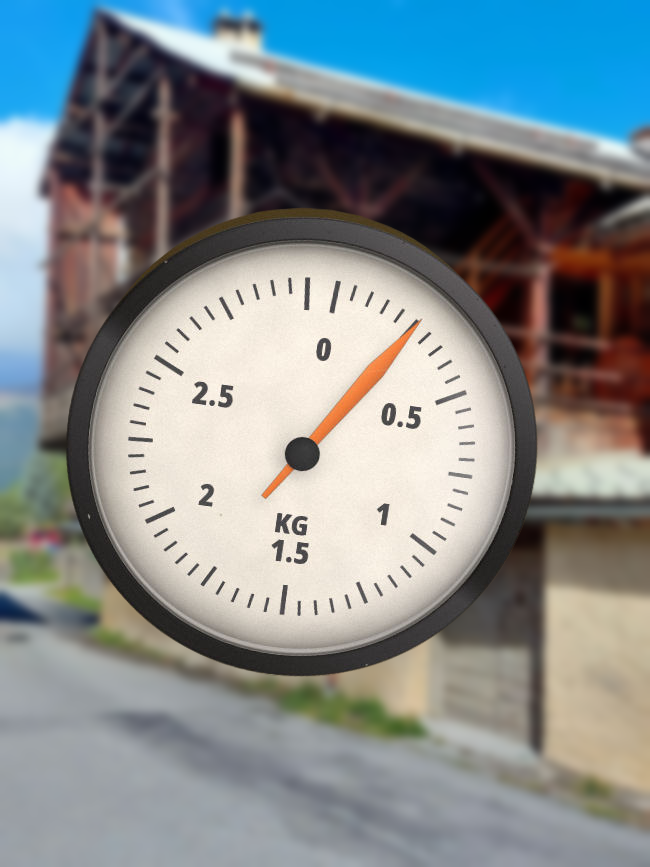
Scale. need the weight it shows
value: 0.25 kg
